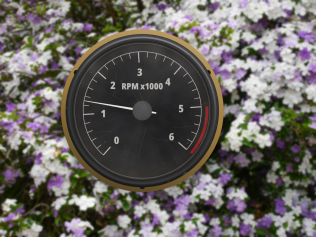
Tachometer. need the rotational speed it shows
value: 1300 rpm
